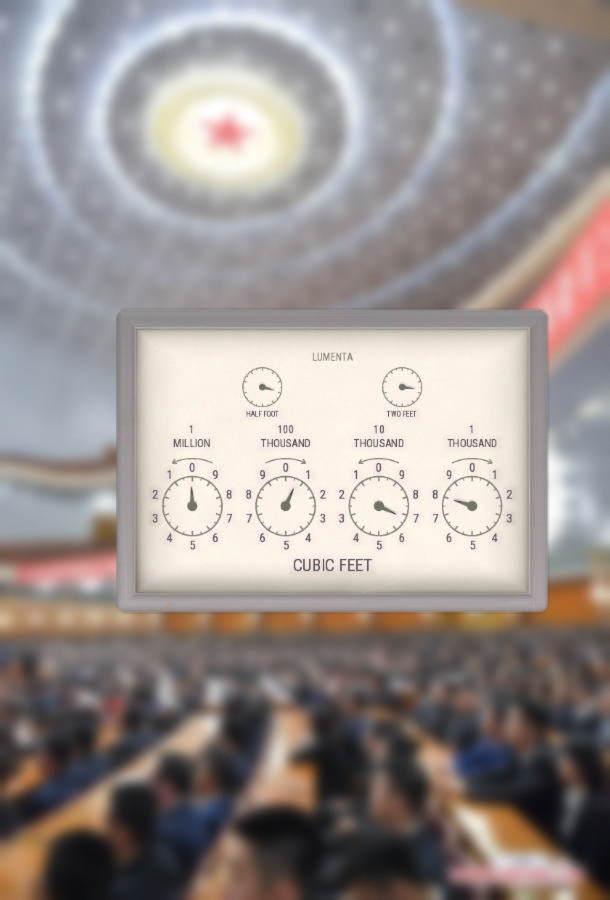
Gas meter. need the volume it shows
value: 6800 ft³
